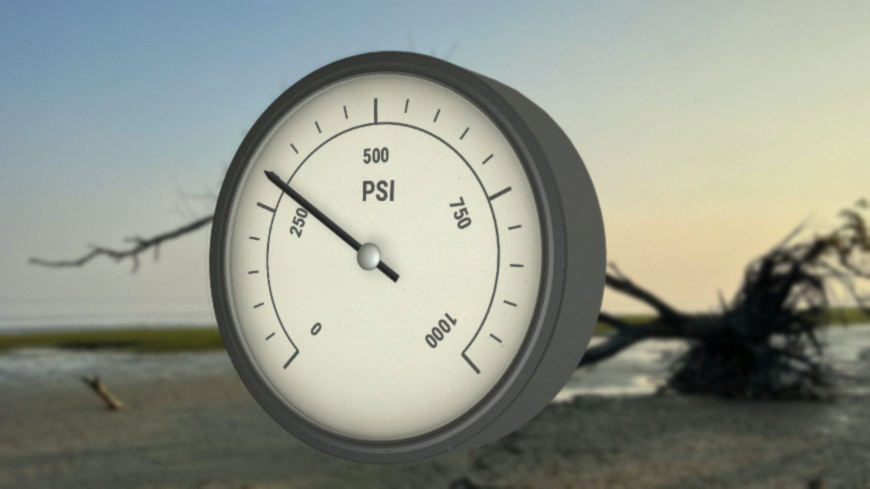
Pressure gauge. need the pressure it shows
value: 300 psi
